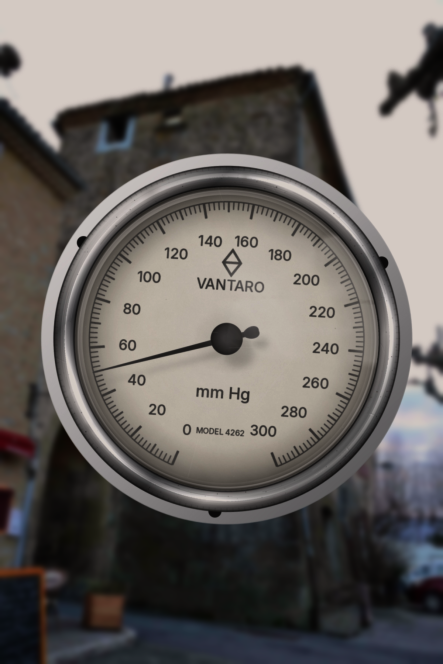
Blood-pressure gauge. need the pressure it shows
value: 50 mmHg
